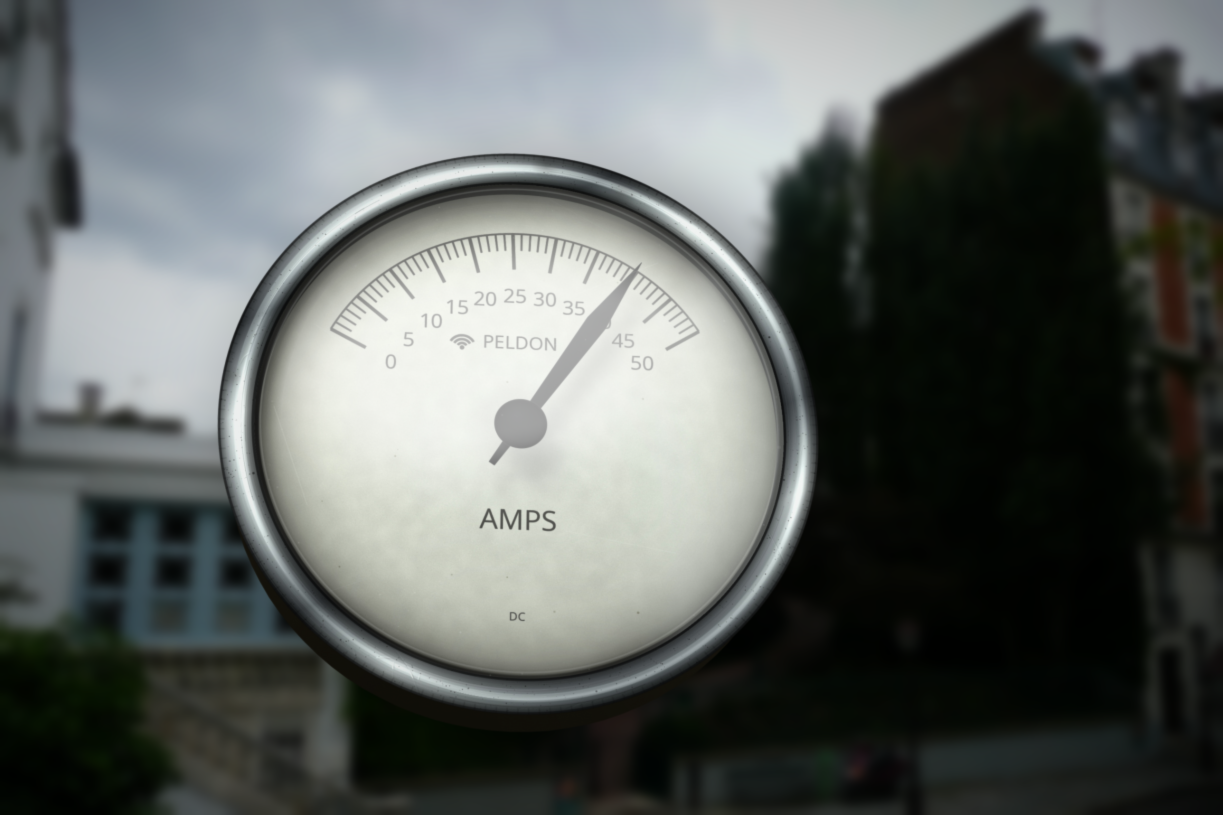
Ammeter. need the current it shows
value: 40 A
